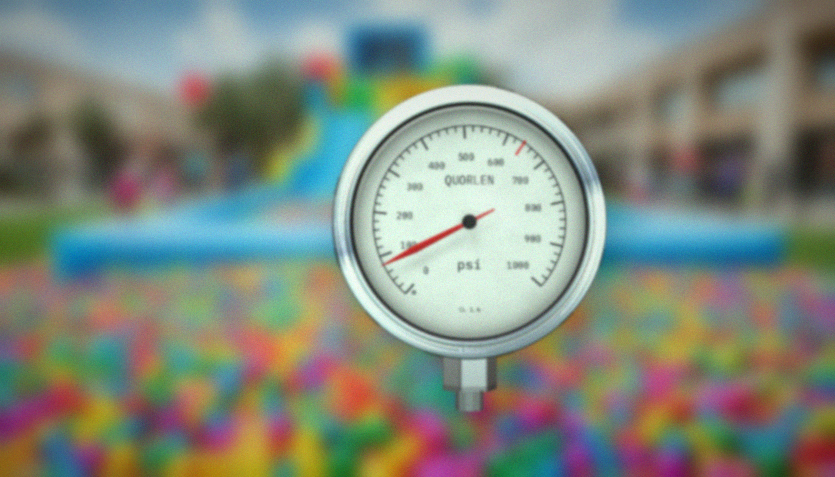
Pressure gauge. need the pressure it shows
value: 80 psi
